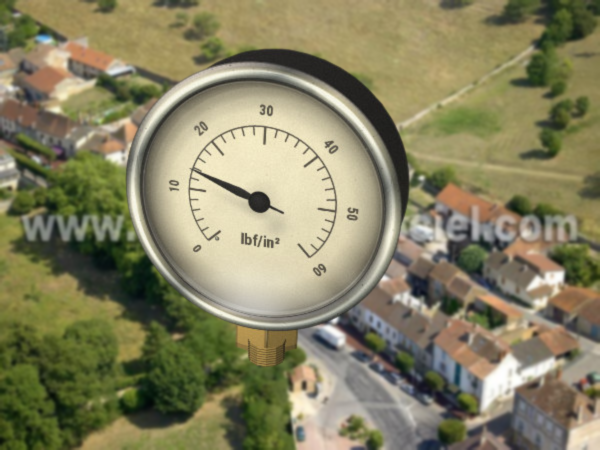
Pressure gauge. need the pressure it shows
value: 14 psi
